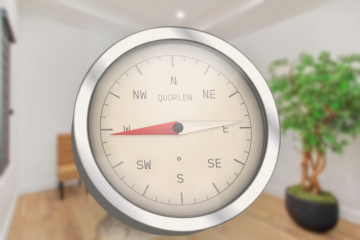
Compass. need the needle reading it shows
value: 265 °
